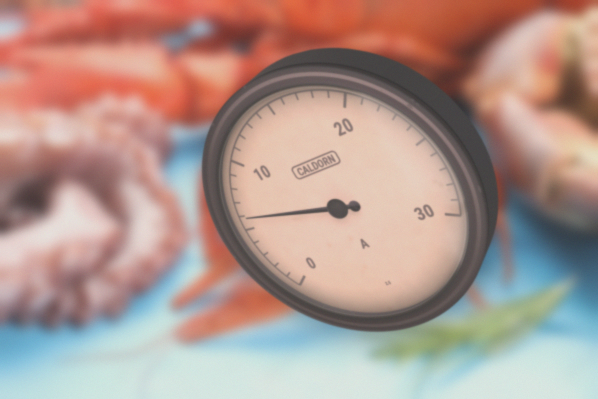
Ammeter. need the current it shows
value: 6 A
